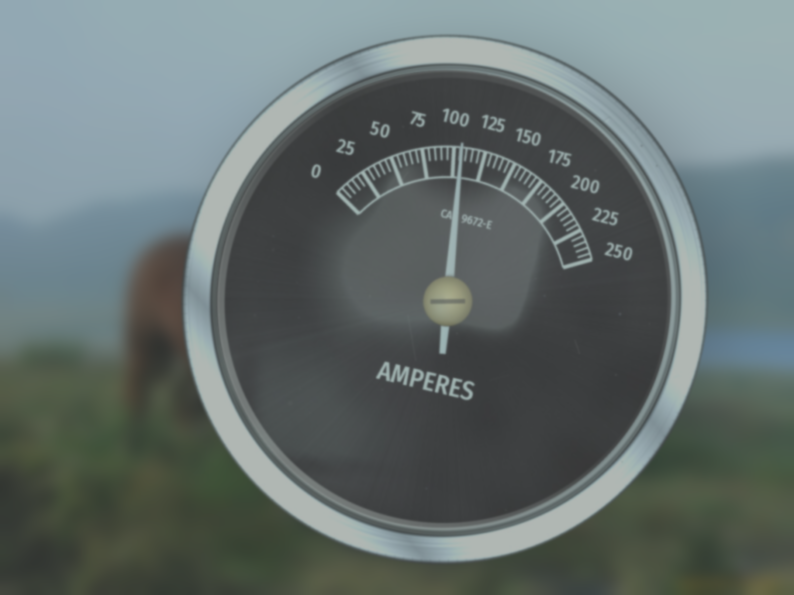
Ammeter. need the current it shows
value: 105 A
